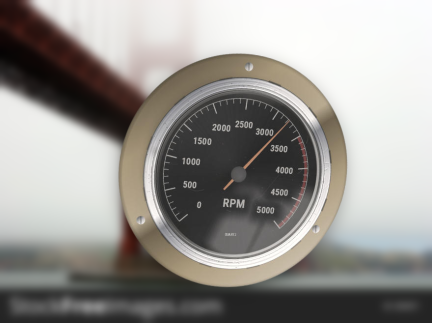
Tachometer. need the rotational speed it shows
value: 3200 rpm
